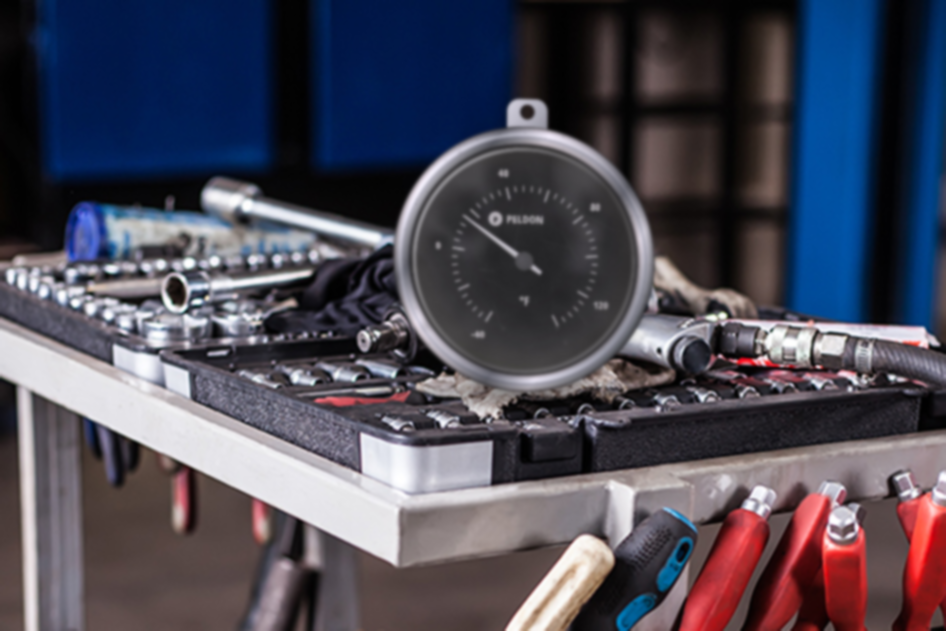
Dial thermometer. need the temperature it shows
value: 16 °F
